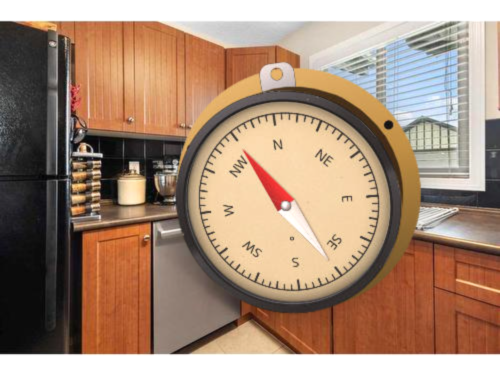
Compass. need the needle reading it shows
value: 330 °
